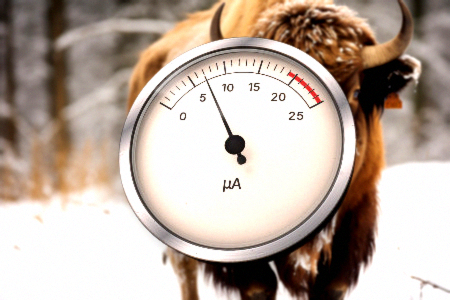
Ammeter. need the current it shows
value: 7 µA
